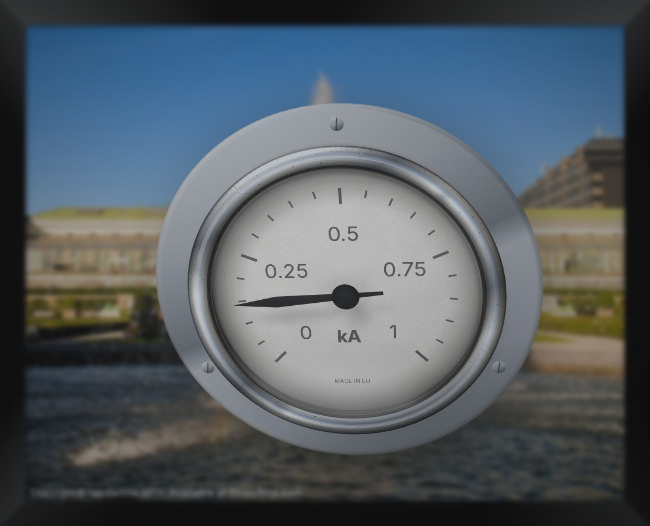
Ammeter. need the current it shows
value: 0.15 kA
